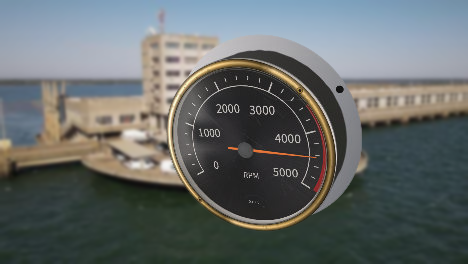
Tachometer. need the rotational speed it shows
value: 4400 rpm
